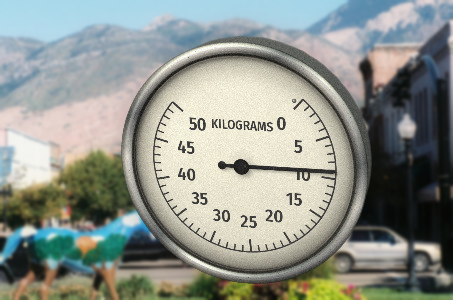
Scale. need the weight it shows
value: 9 kg
